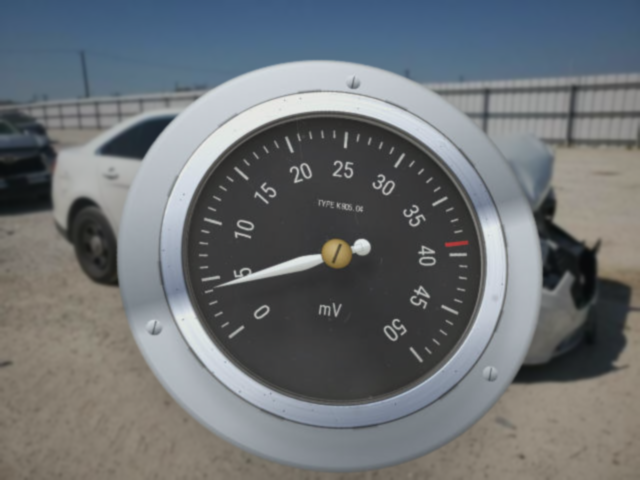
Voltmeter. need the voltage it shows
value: 4 mV
